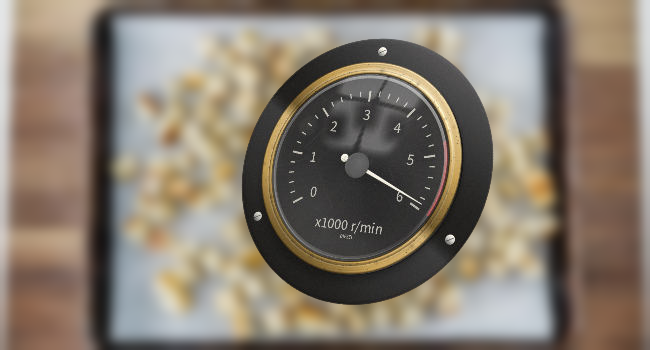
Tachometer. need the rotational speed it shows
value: 5900 rpm
